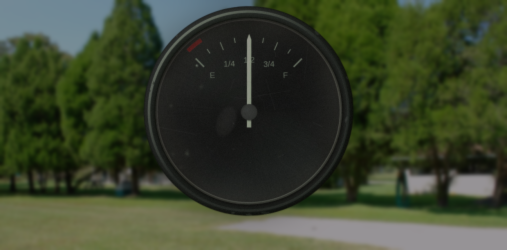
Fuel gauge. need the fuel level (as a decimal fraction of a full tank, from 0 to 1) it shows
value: 0.5
